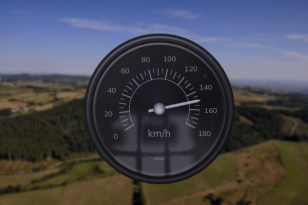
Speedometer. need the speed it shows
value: 150 km/h
